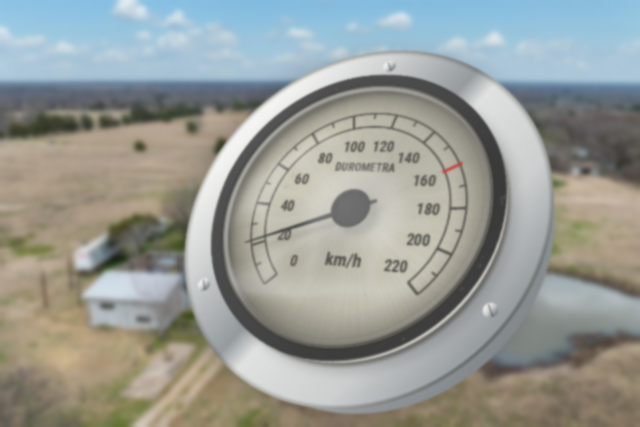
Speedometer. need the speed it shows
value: 20 km/h
